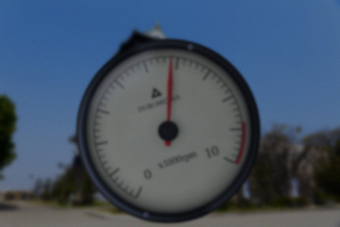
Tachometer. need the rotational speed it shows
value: 5800 rpm
